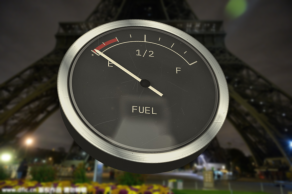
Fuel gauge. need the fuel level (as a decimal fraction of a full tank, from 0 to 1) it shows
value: 0
